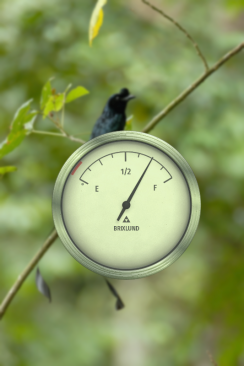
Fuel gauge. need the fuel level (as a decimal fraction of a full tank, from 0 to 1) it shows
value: 0.75
